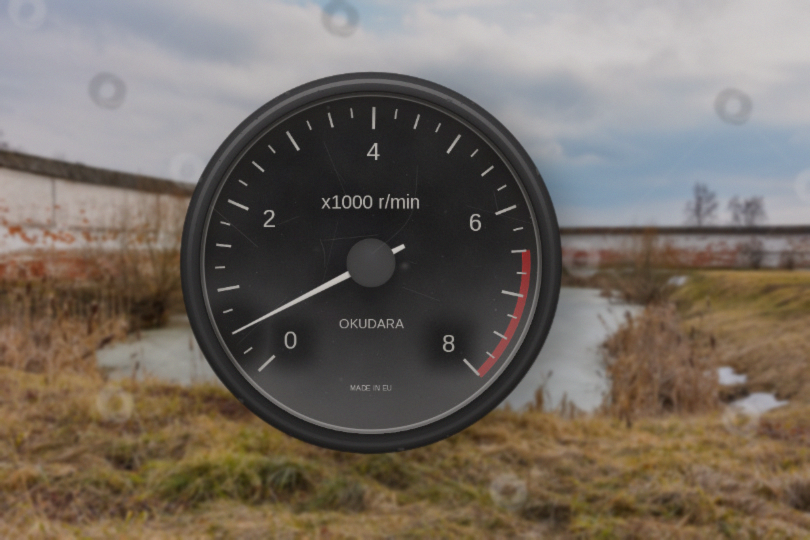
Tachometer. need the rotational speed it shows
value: 500 rpm
